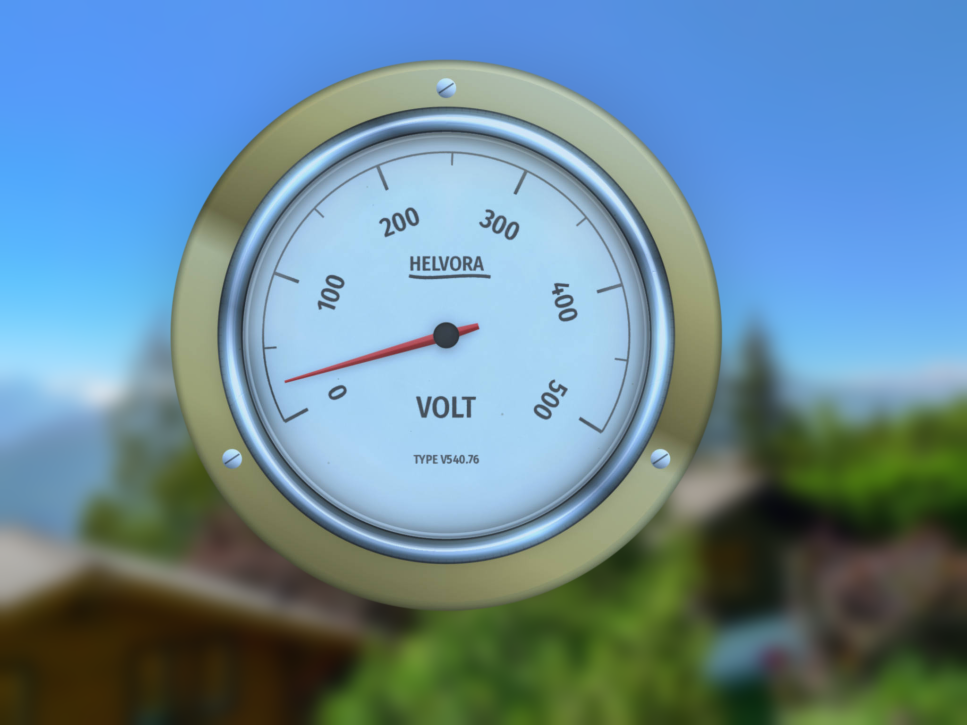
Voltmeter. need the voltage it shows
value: 25 V
